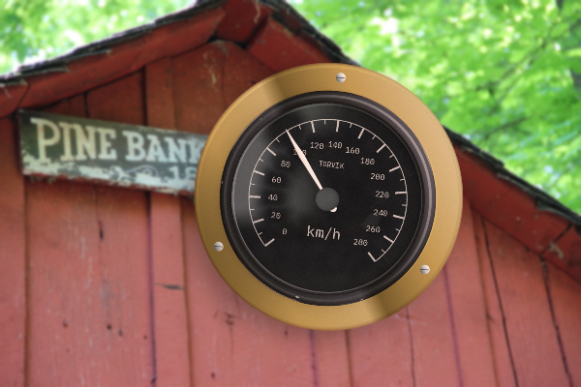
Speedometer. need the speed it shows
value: 100 km/h
